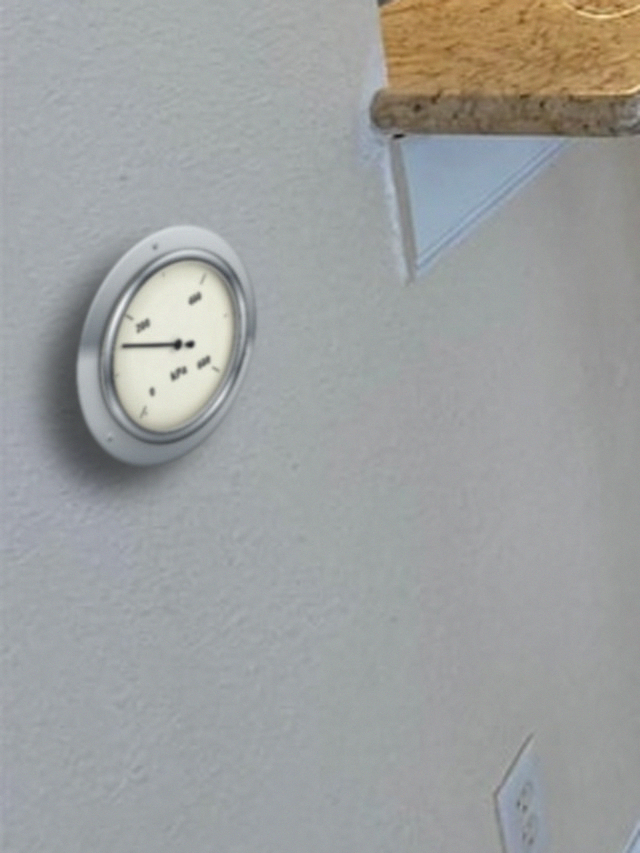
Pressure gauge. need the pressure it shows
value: 150 kPa
